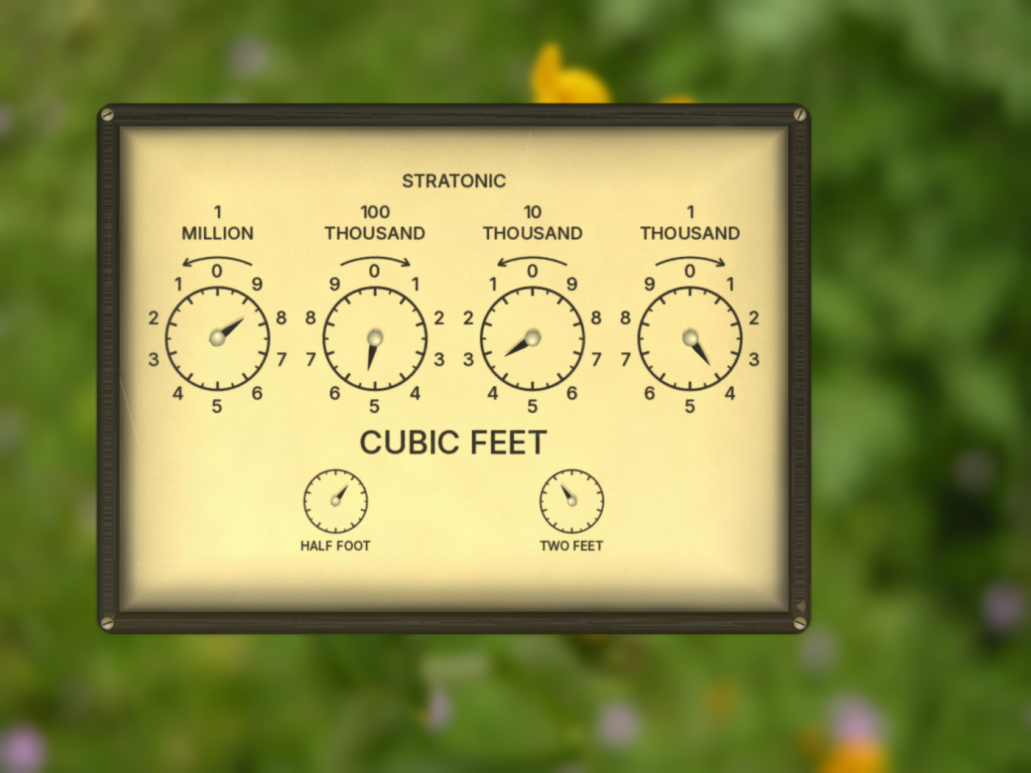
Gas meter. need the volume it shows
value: 853400 ft³
